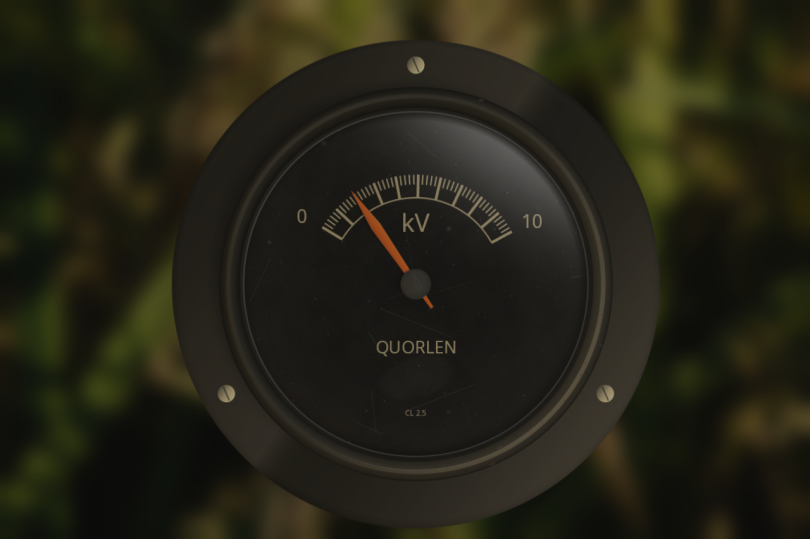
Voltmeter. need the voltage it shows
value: 2 kV
